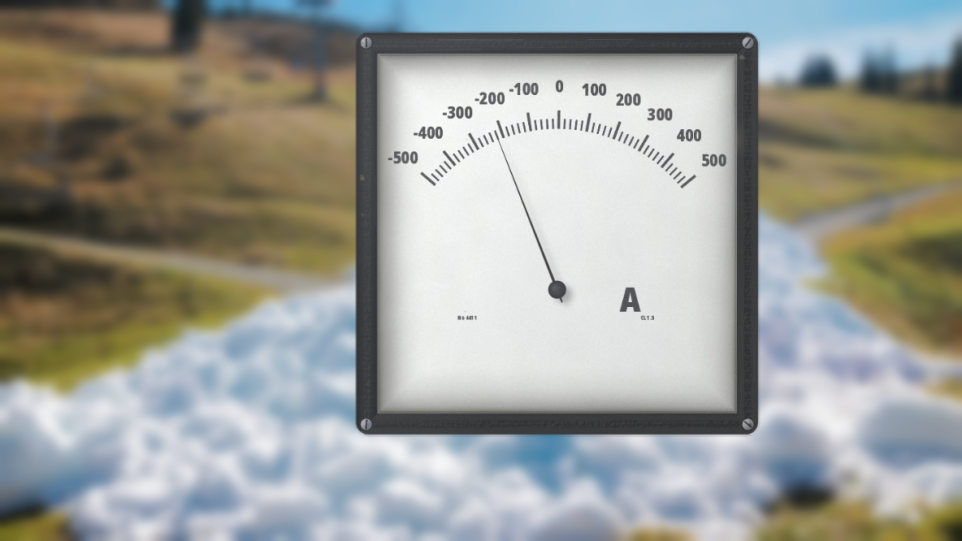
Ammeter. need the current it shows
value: -220 A
